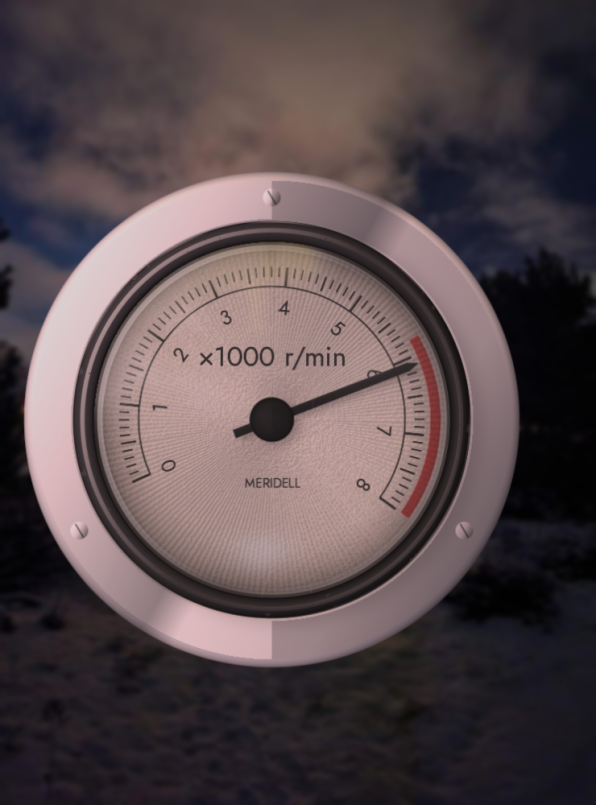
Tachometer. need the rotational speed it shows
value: 6100 rpm
